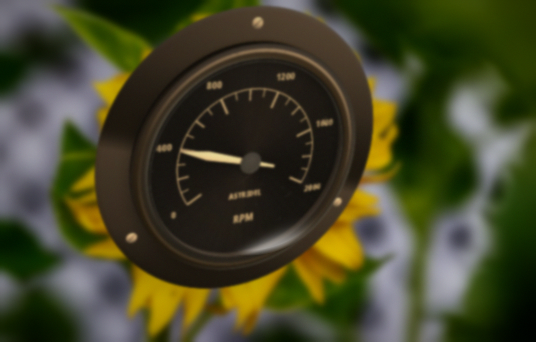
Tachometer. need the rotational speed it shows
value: 400 rpm
